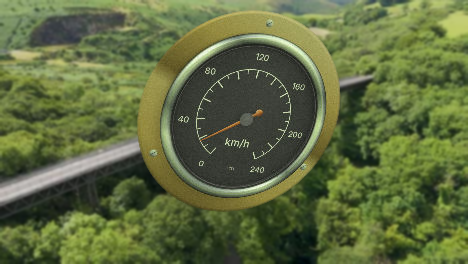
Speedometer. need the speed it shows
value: 20 km/h
